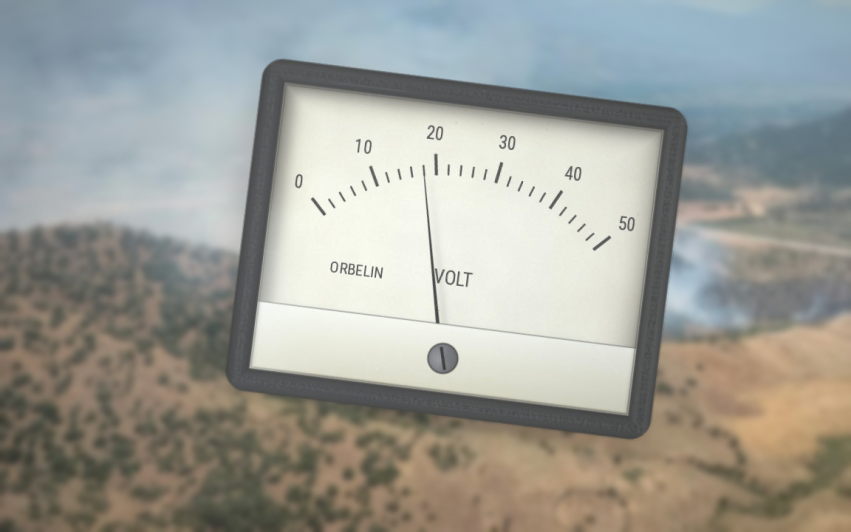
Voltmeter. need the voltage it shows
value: 18 V
